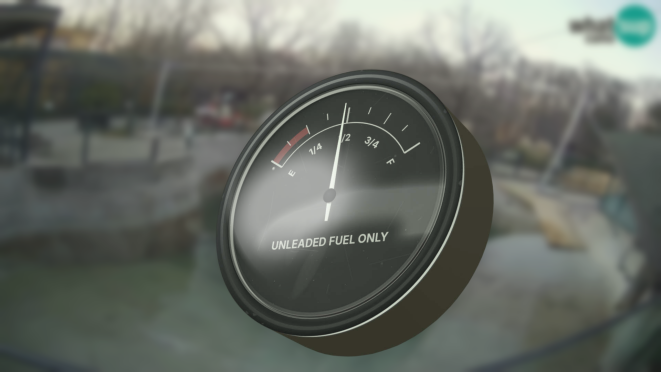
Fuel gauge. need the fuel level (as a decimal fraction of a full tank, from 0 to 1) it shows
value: 0.5
